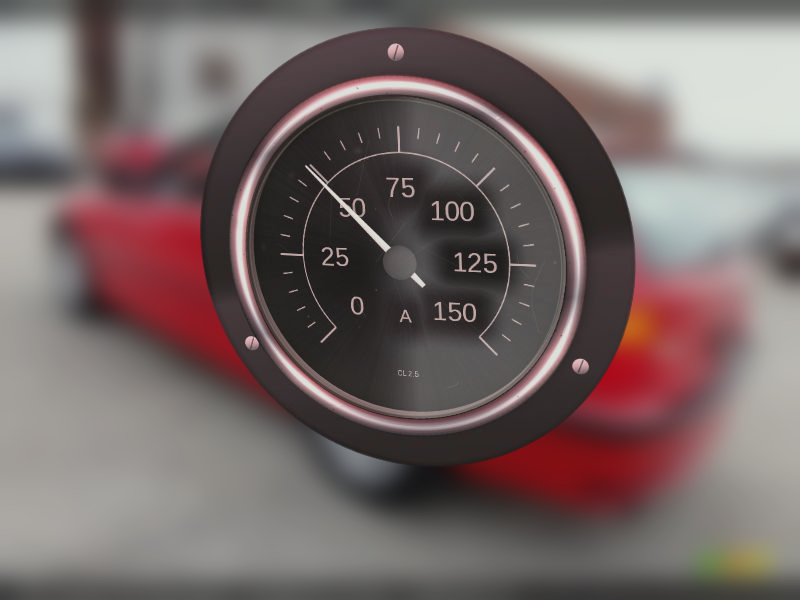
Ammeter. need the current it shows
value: 50 A
